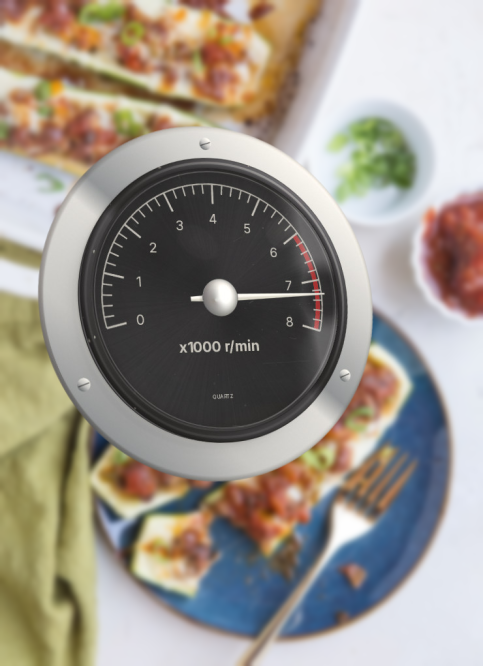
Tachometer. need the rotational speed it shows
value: 7300 rpm
